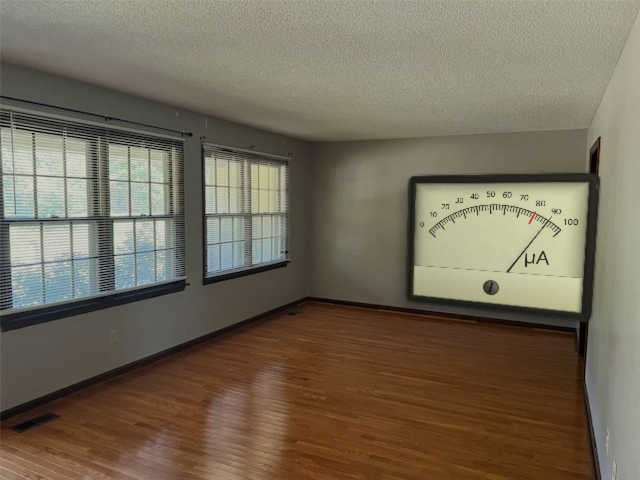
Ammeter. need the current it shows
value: 90 µA
